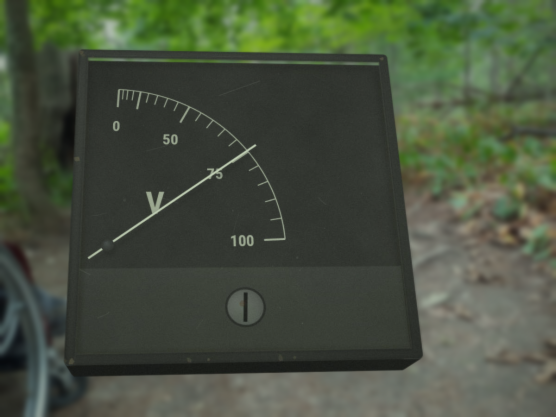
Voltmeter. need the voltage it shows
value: 75 V
